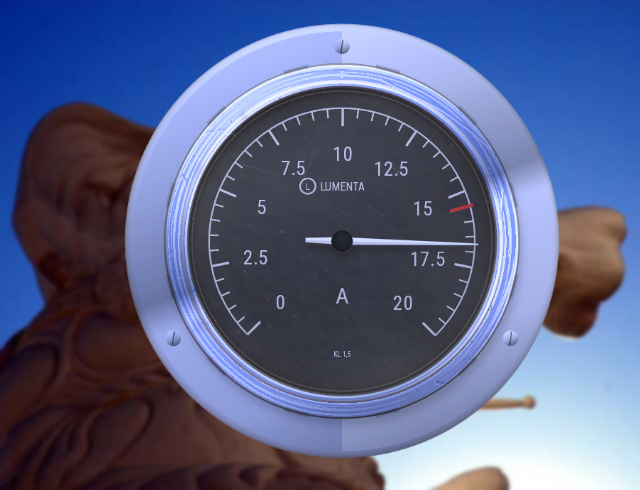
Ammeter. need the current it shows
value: 16.75 A
